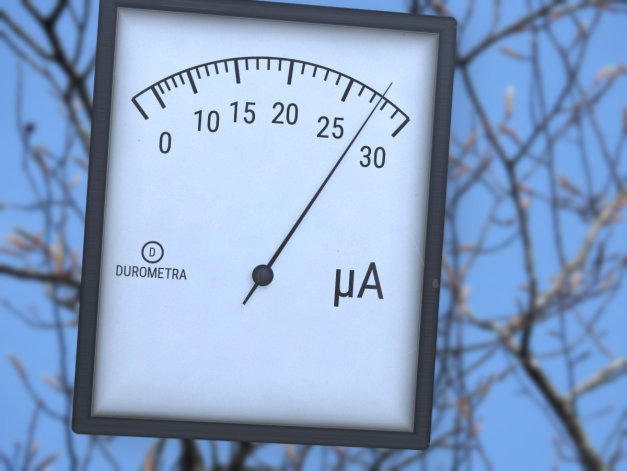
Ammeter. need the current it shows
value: 27.5 µA
